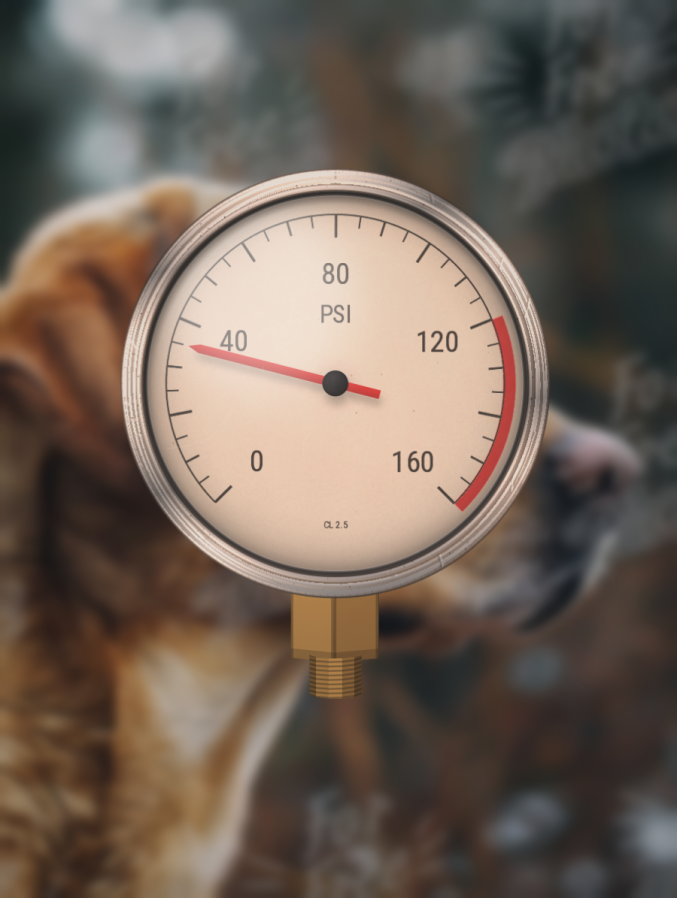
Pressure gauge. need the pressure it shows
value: 35 psi
